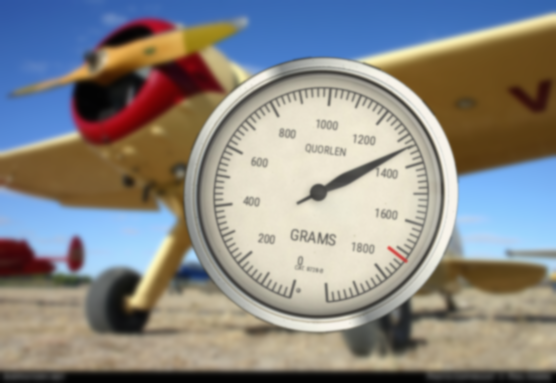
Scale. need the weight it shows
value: 1340 g
